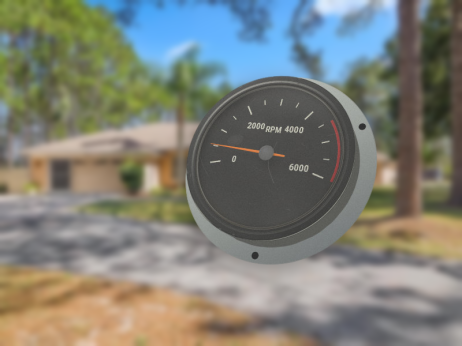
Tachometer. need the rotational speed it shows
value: 500 rpm
